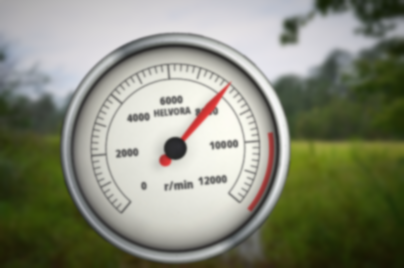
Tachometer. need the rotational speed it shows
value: 8000 rpm
